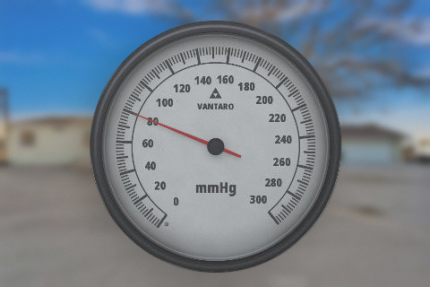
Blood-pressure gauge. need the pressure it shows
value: 80 mmHg
